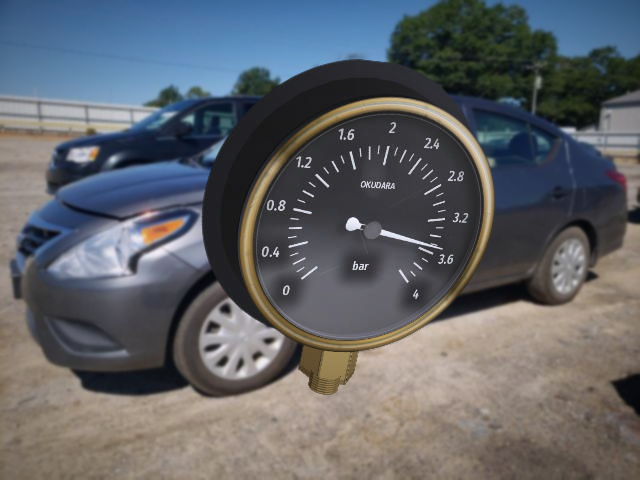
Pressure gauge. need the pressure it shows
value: 3.5 bar
